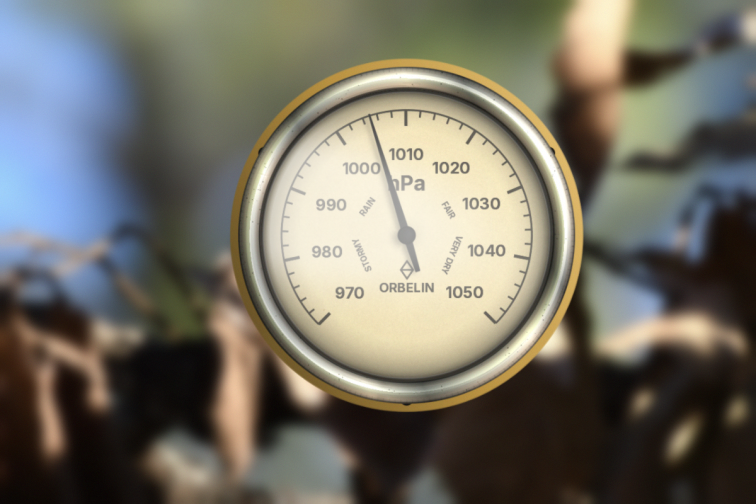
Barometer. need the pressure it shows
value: 1005 hPa
